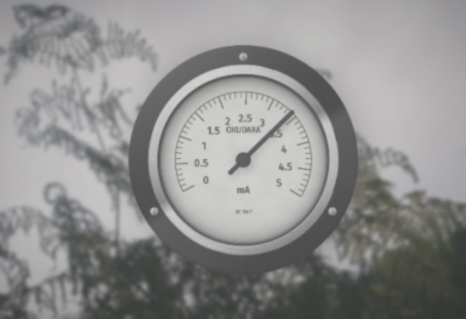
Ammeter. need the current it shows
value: 3.4 mA
